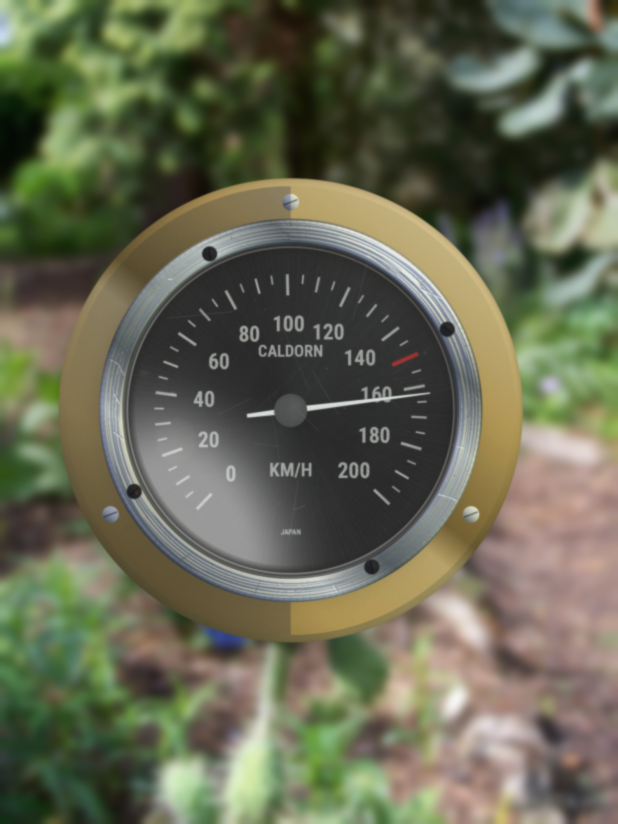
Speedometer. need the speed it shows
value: 162.5 km/h
